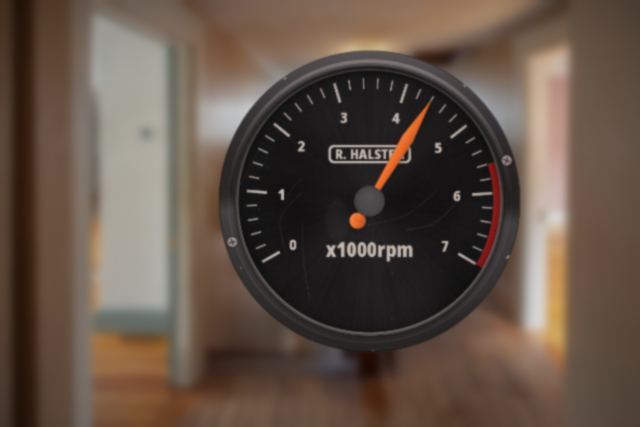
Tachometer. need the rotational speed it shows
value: 4400 rpm
